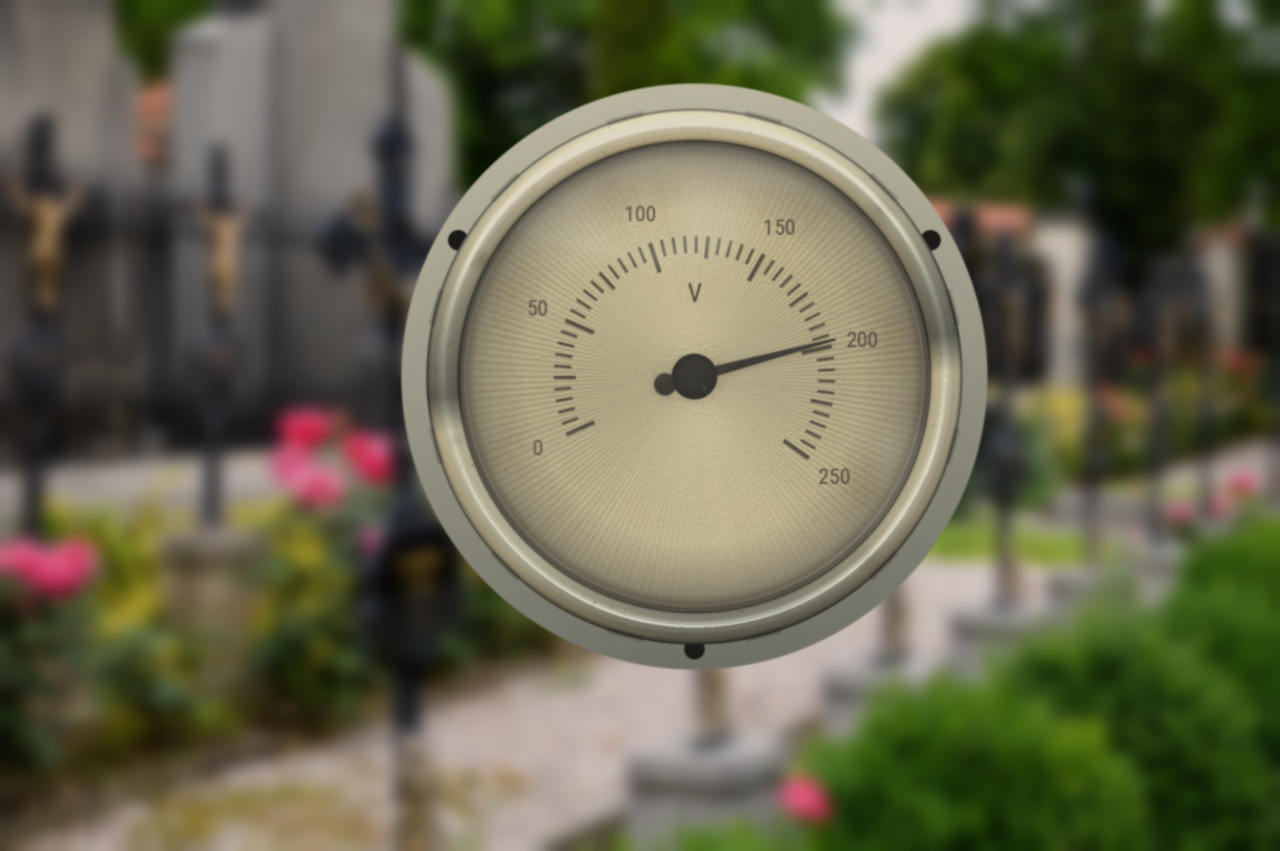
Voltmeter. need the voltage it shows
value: 197.5 V
